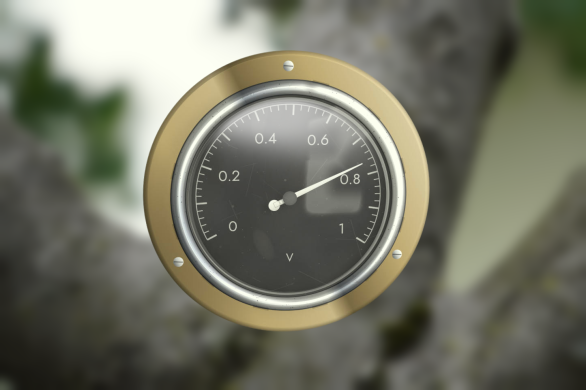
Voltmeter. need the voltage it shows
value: 0.76 V
